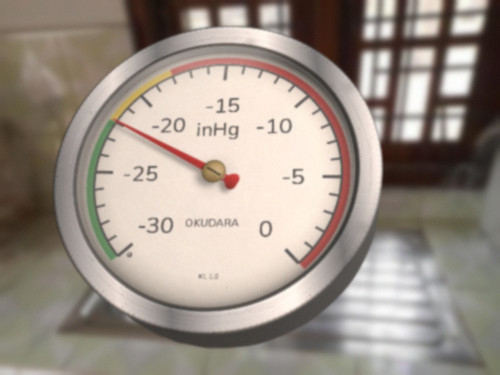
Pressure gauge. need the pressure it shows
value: -22 inHg
